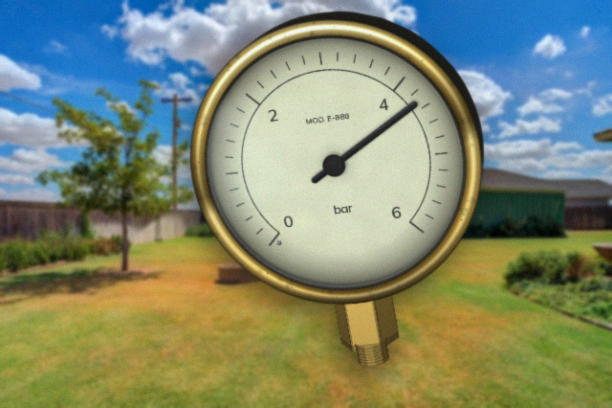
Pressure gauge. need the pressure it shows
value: 4.3 bar
